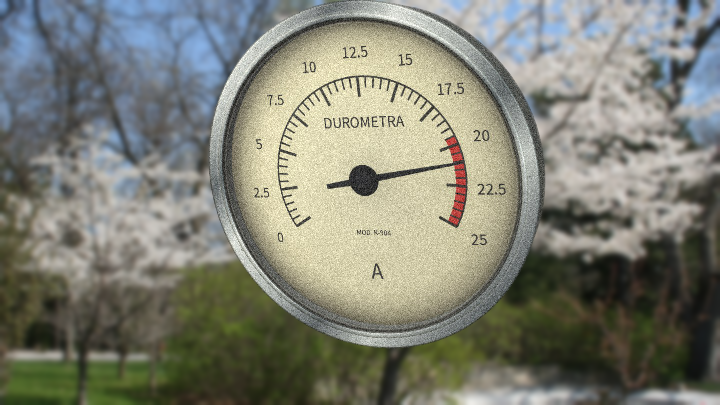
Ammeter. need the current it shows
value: 21 A
